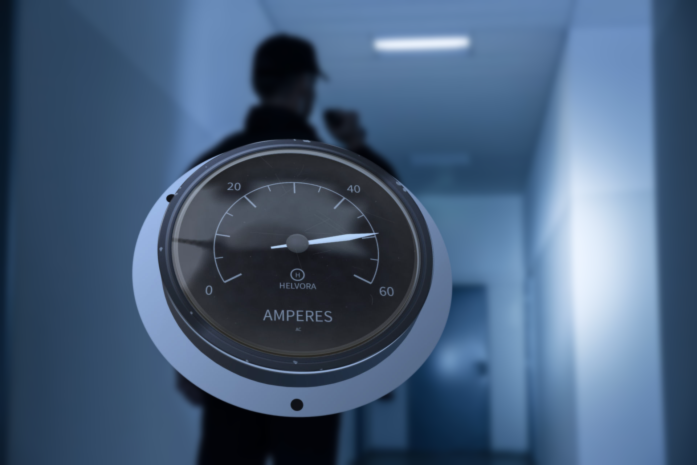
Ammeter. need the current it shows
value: 50 A
